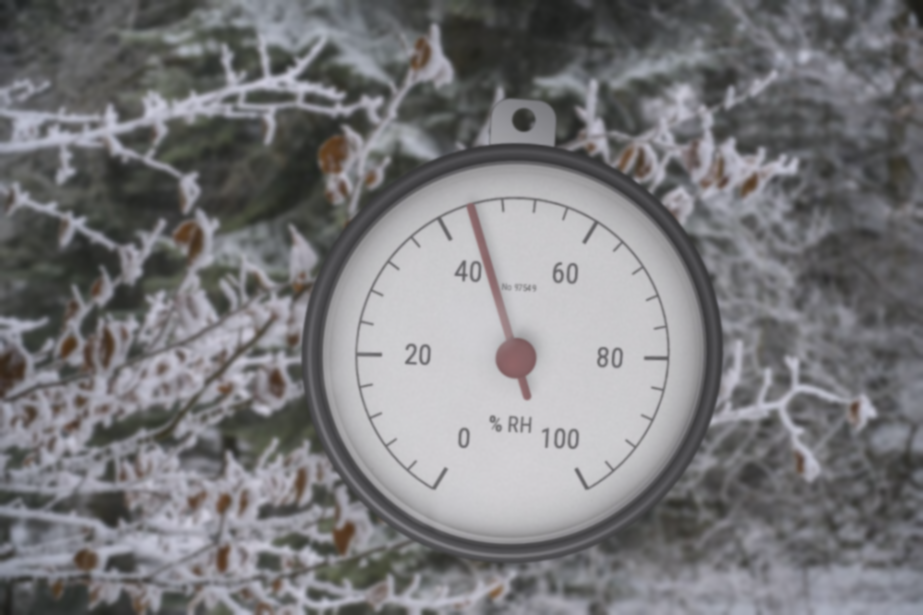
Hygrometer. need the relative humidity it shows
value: 44 %
